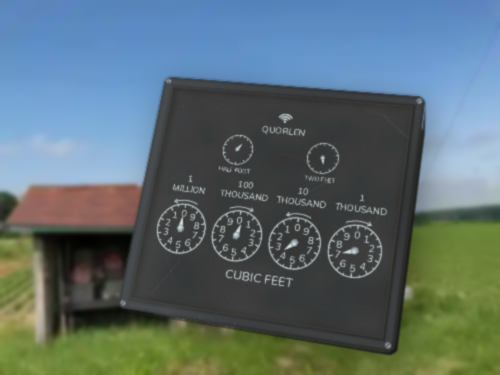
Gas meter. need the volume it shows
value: 3700 ft³
